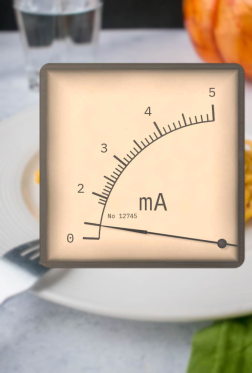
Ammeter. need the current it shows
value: 1 mA
